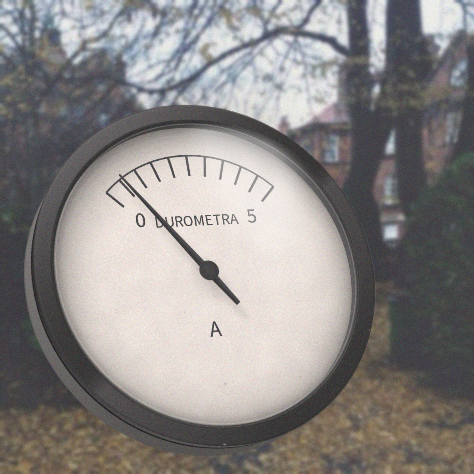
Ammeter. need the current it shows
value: 0.5 A
